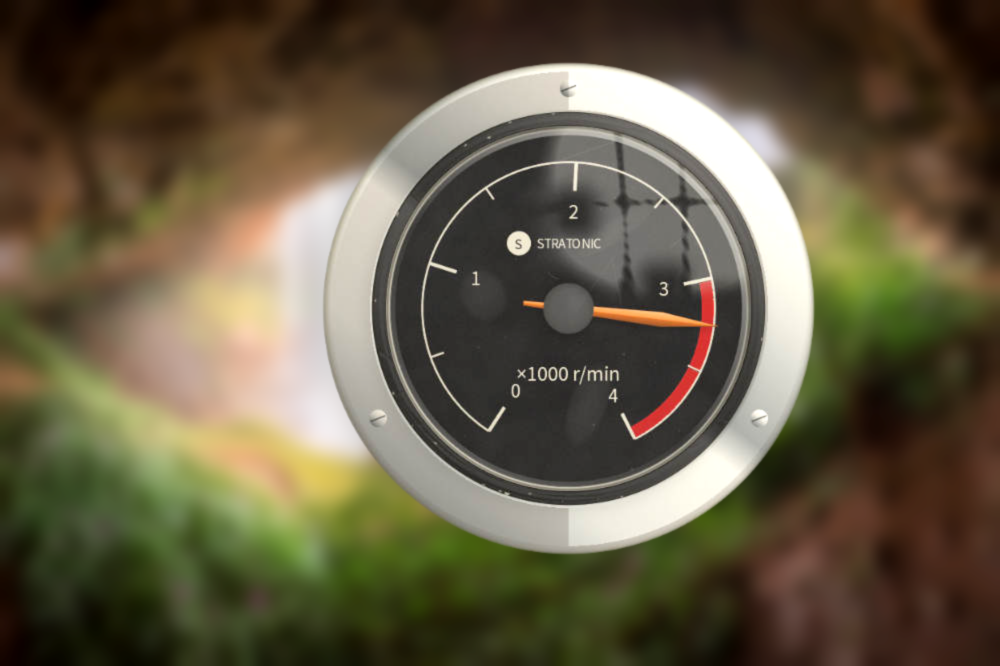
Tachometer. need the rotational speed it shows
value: 3250 rpm
